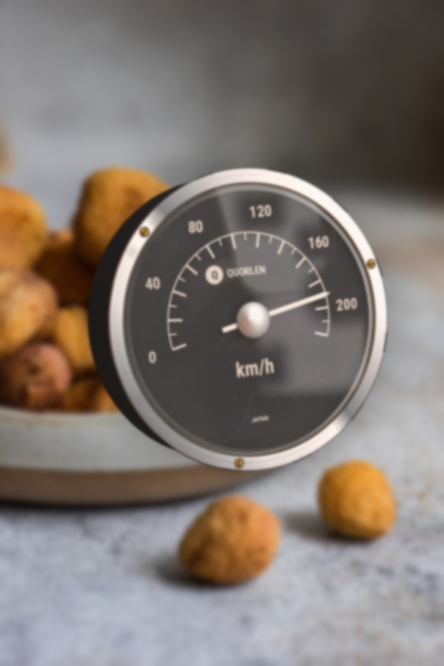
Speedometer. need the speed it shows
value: 190 km/h
